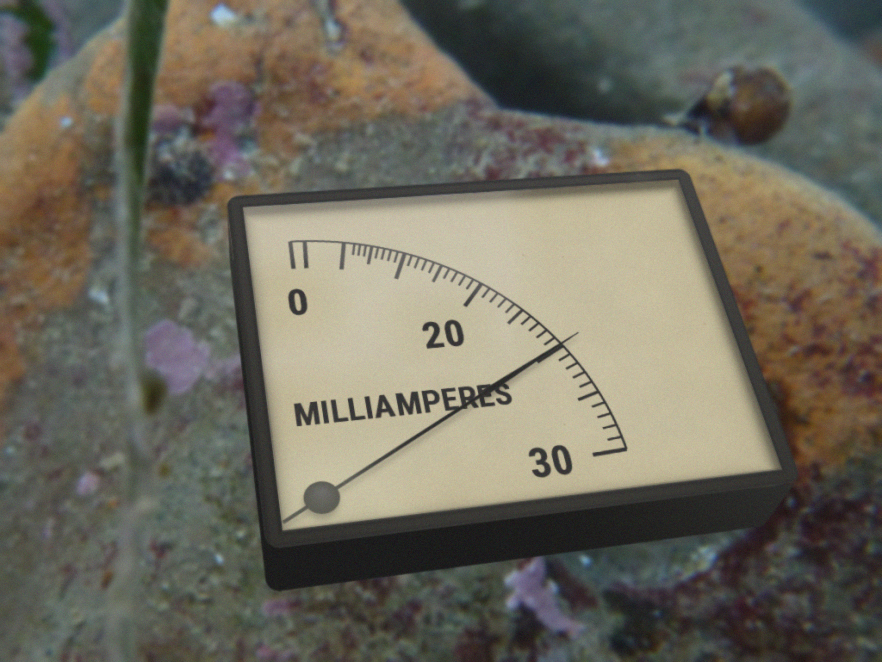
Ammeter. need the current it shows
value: 25 mA
